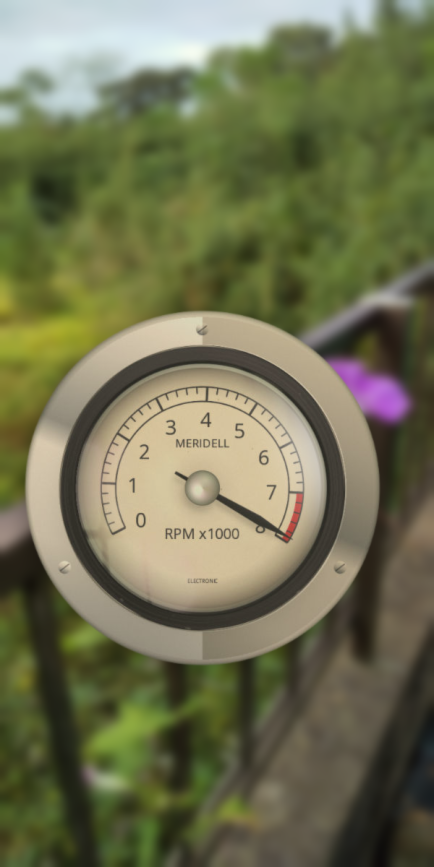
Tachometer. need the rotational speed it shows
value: 7900 rpm
